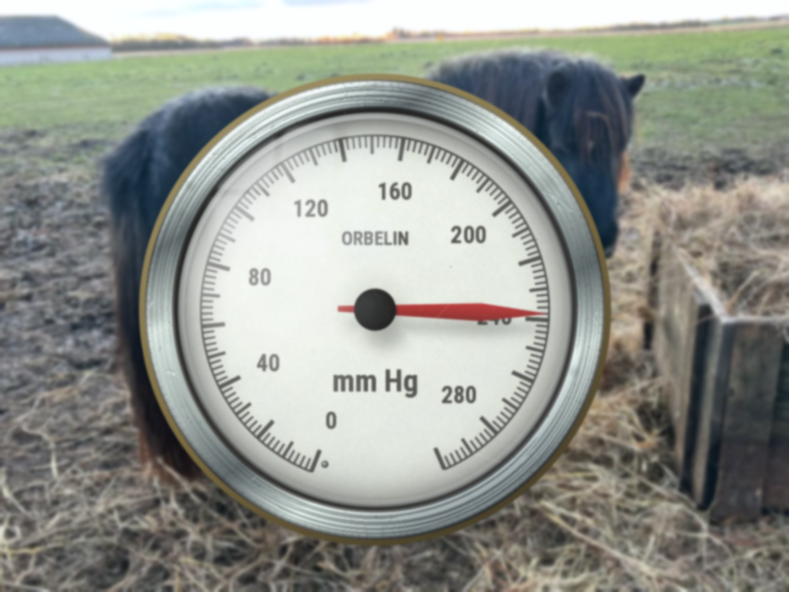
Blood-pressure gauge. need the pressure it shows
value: 238 mmHg
